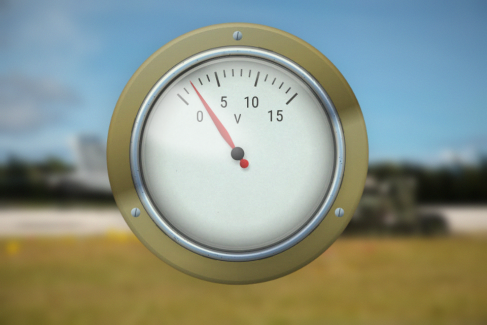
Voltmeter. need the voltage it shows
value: 2 V
